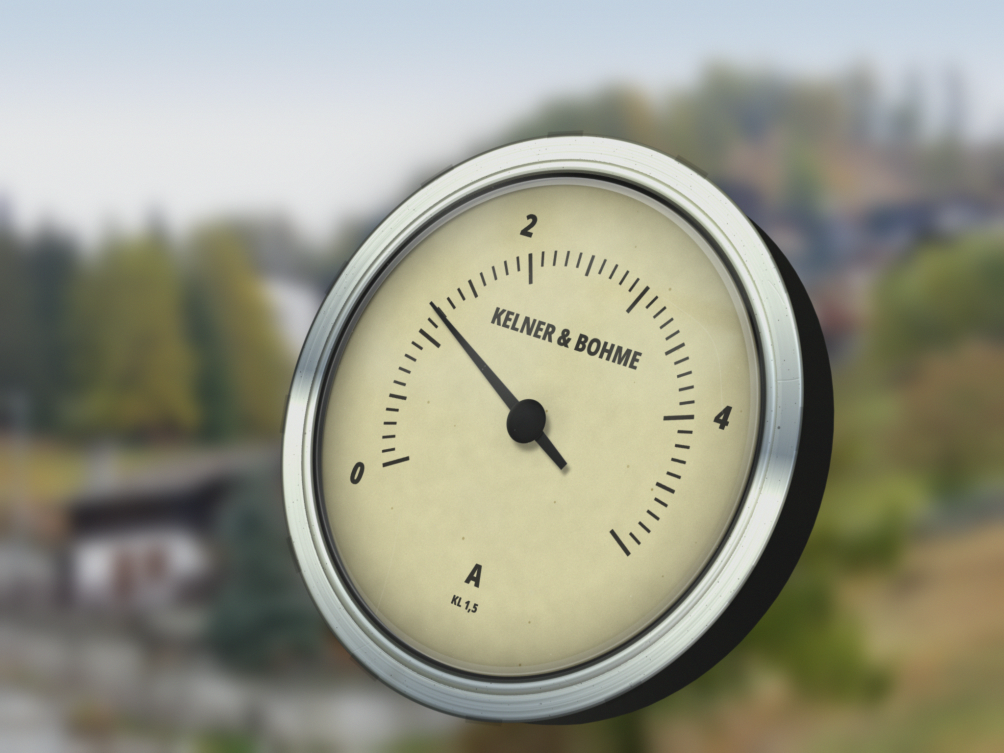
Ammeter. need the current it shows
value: 1.2 A
